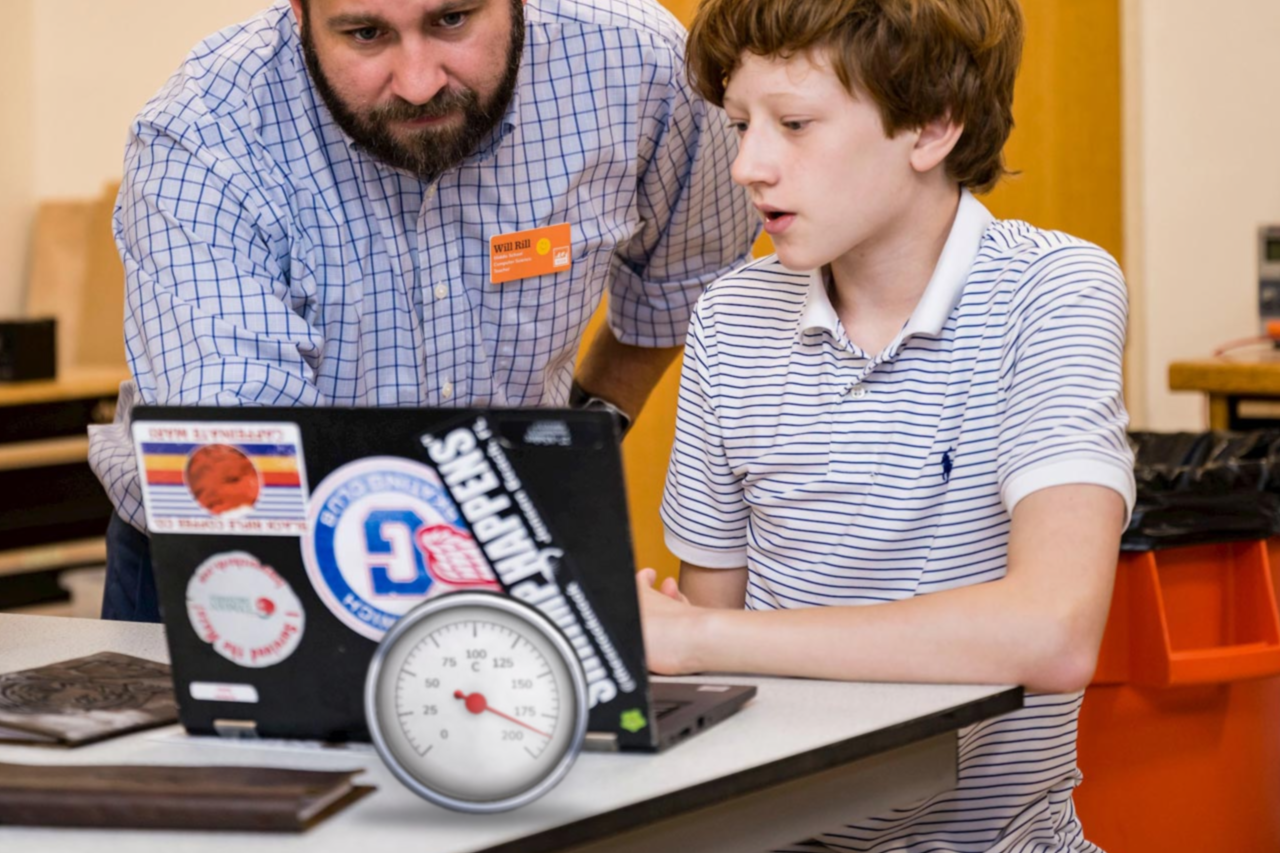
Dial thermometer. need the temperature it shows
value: 185 °C
